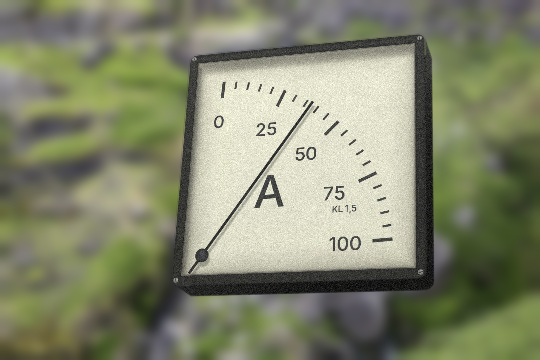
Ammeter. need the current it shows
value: 37.5 A
